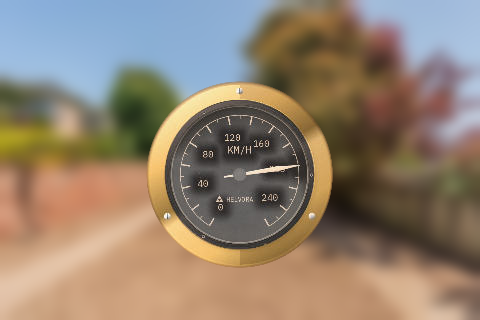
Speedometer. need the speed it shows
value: 200 km/h
